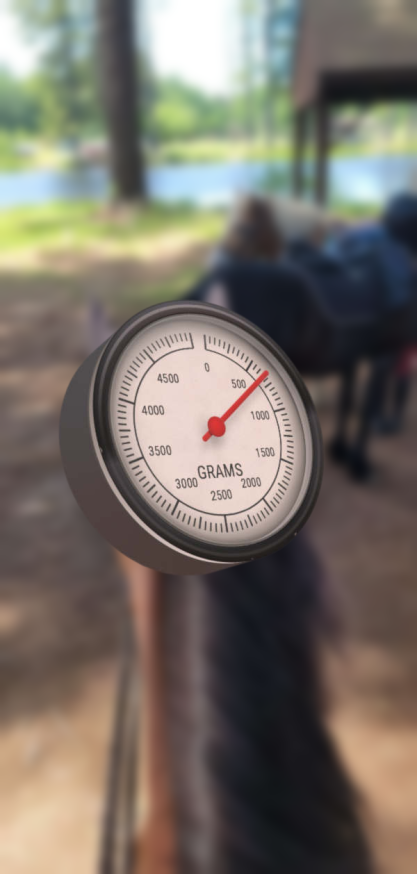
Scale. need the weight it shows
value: 650 g
